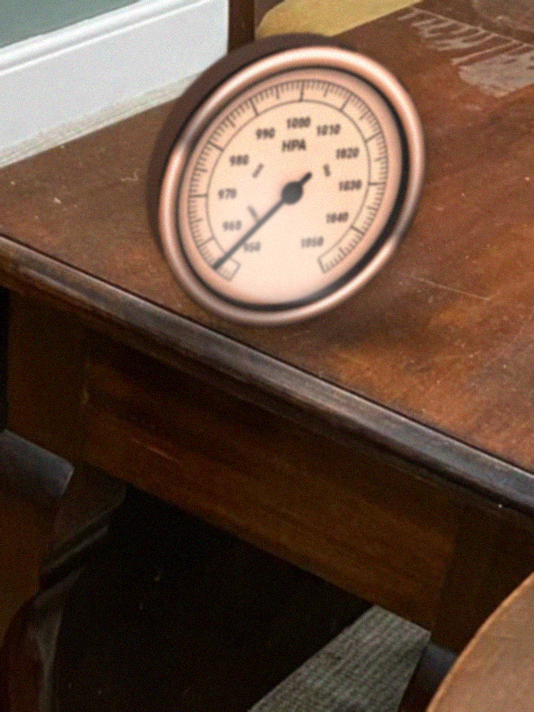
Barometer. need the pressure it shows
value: 955 hPa
